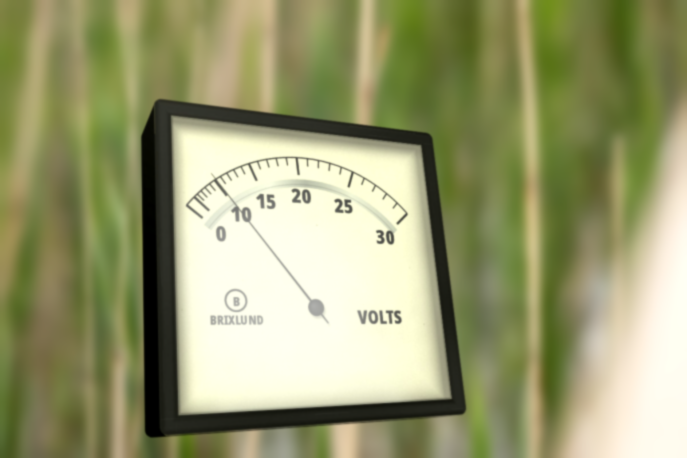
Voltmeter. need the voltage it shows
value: 10 V
